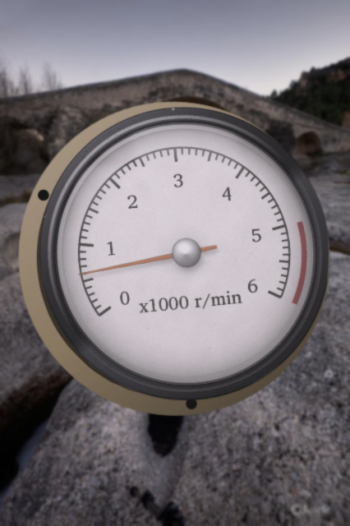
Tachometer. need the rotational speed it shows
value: 600 rpm
